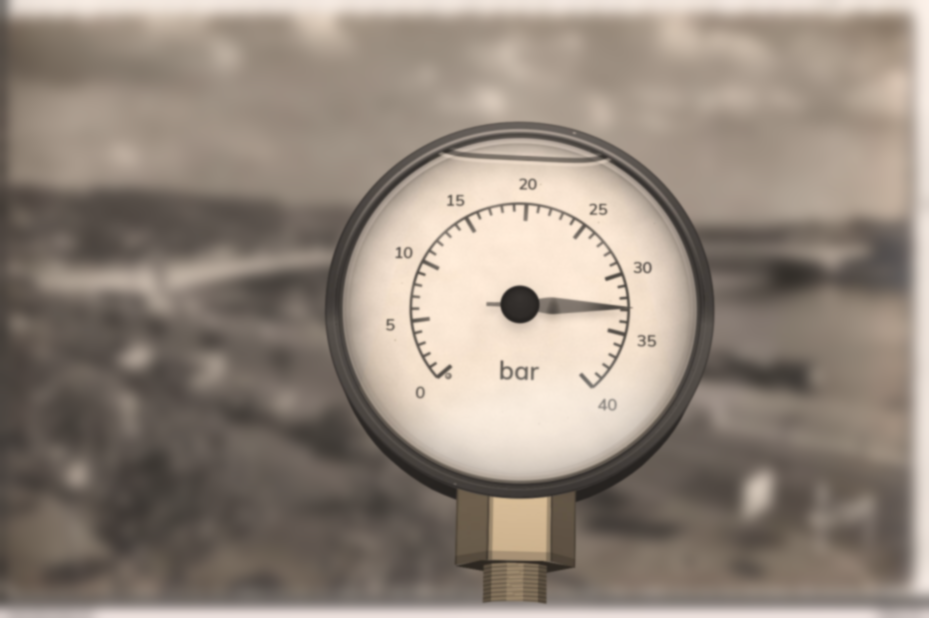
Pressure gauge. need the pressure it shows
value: 33 bar
